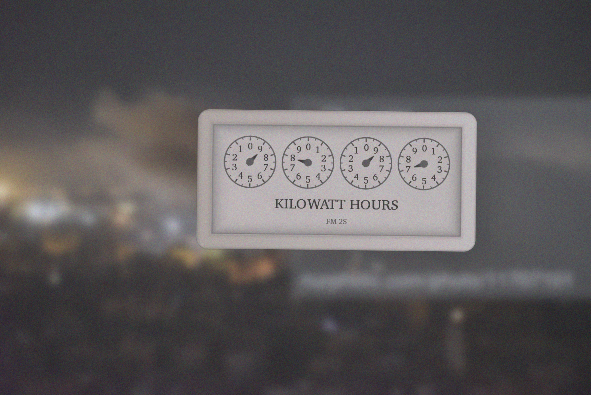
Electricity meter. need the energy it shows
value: 8787 kWh
